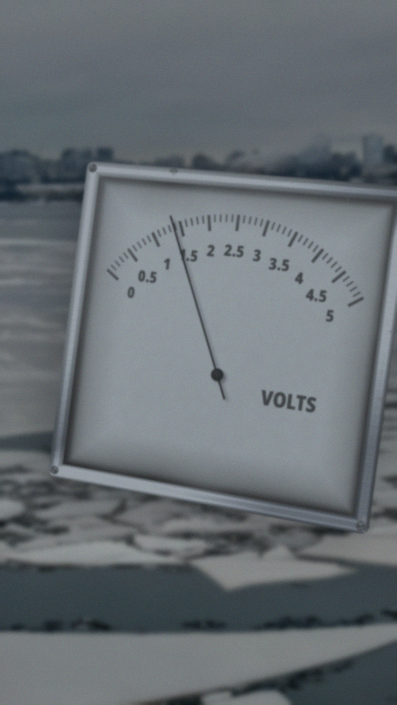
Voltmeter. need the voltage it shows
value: 1.4 V
